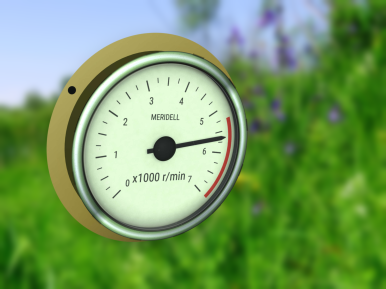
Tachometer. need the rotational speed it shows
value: 5625 rpm
